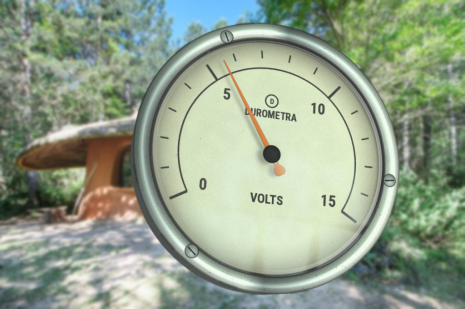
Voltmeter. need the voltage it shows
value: 5.5 V
